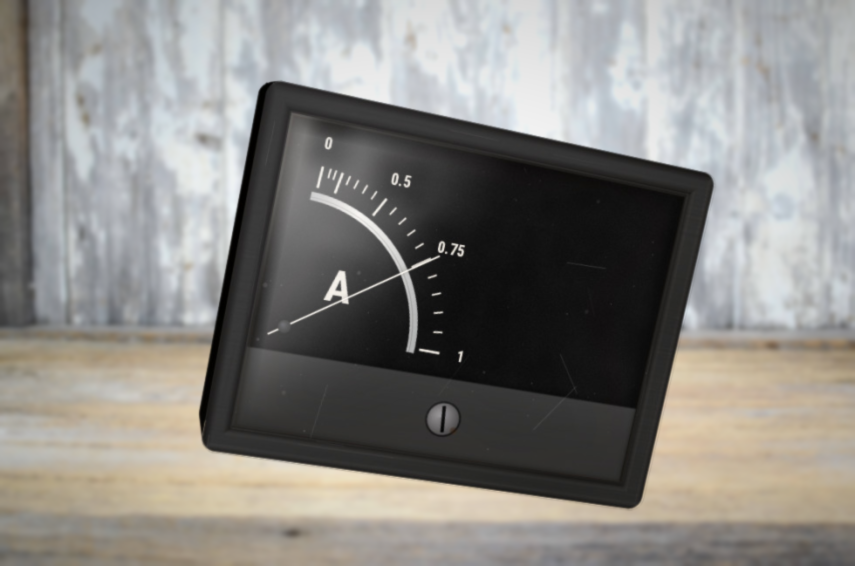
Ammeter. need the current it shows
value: 0.75 A
